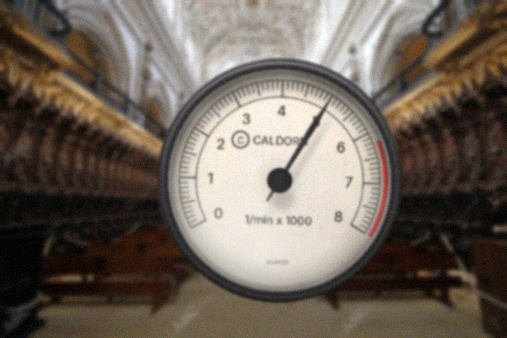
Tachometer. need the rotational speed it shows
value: 5000 rpm
